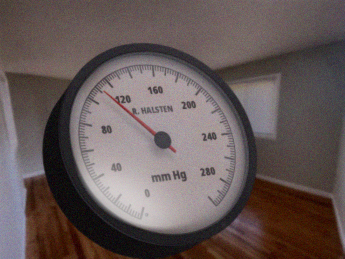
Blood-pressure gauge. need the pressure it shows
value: 110 mmHg
